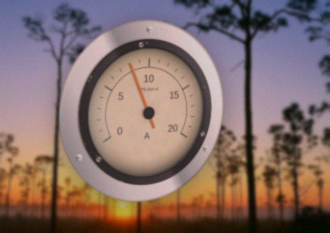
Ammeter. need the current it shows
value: 8 A
